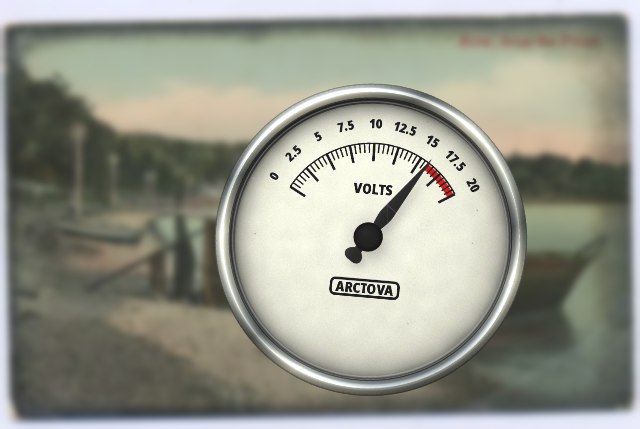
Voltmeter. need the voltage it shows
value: 16 V
